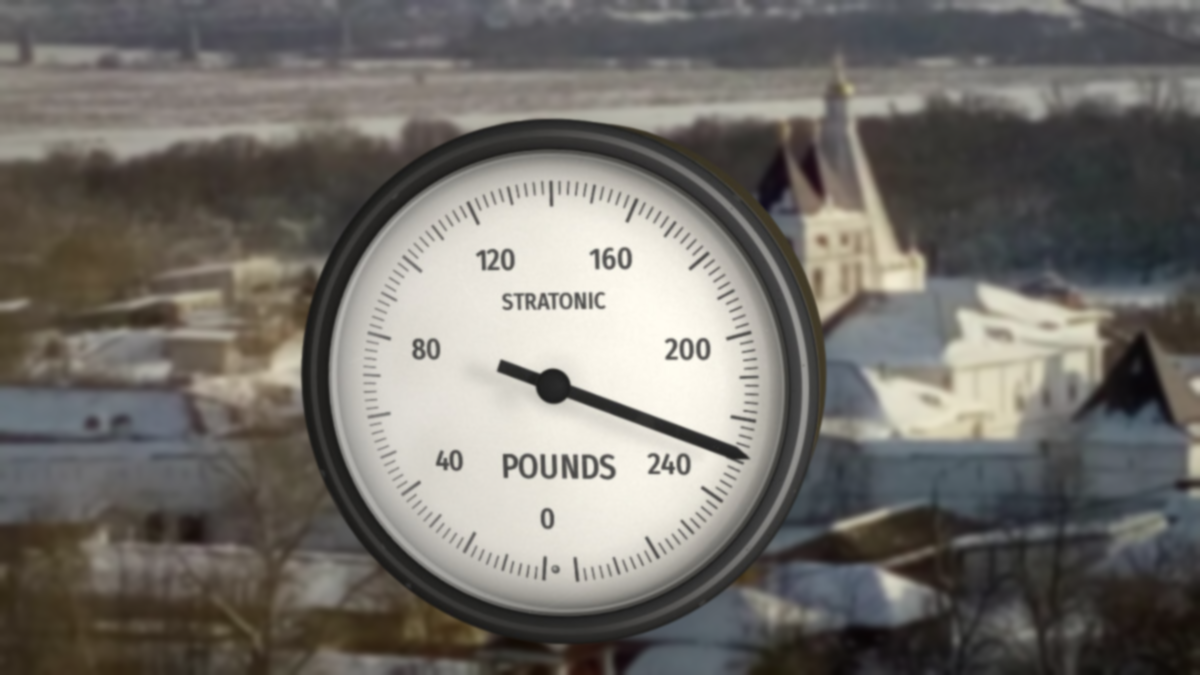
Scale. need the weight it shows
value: 228 lb
